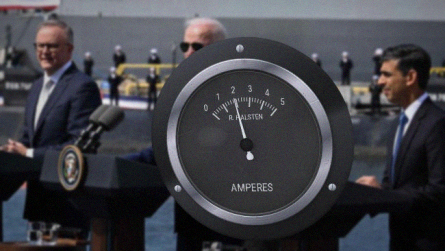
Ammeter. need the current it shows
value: 2 A
